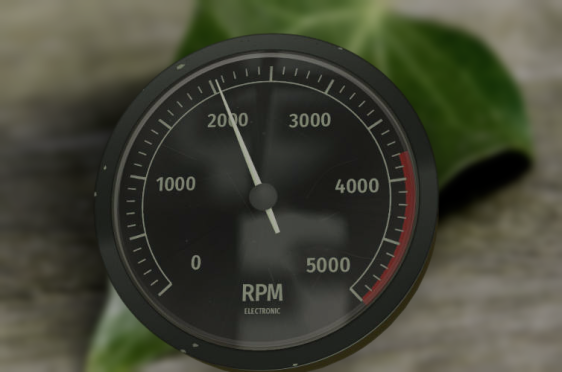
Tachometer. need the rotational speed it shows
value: 2050 rpm
